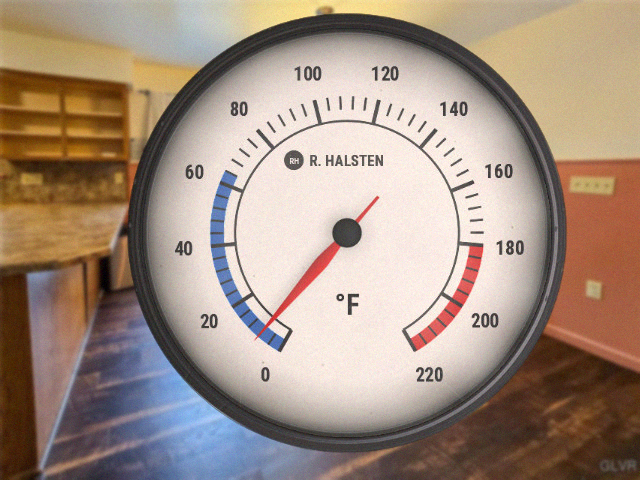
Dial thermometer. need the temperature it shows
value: 8 °F
